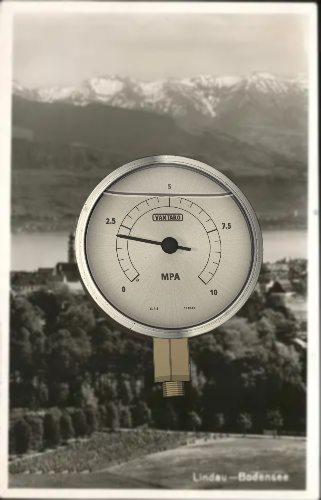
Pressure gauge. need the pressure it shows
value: 2 MPa
